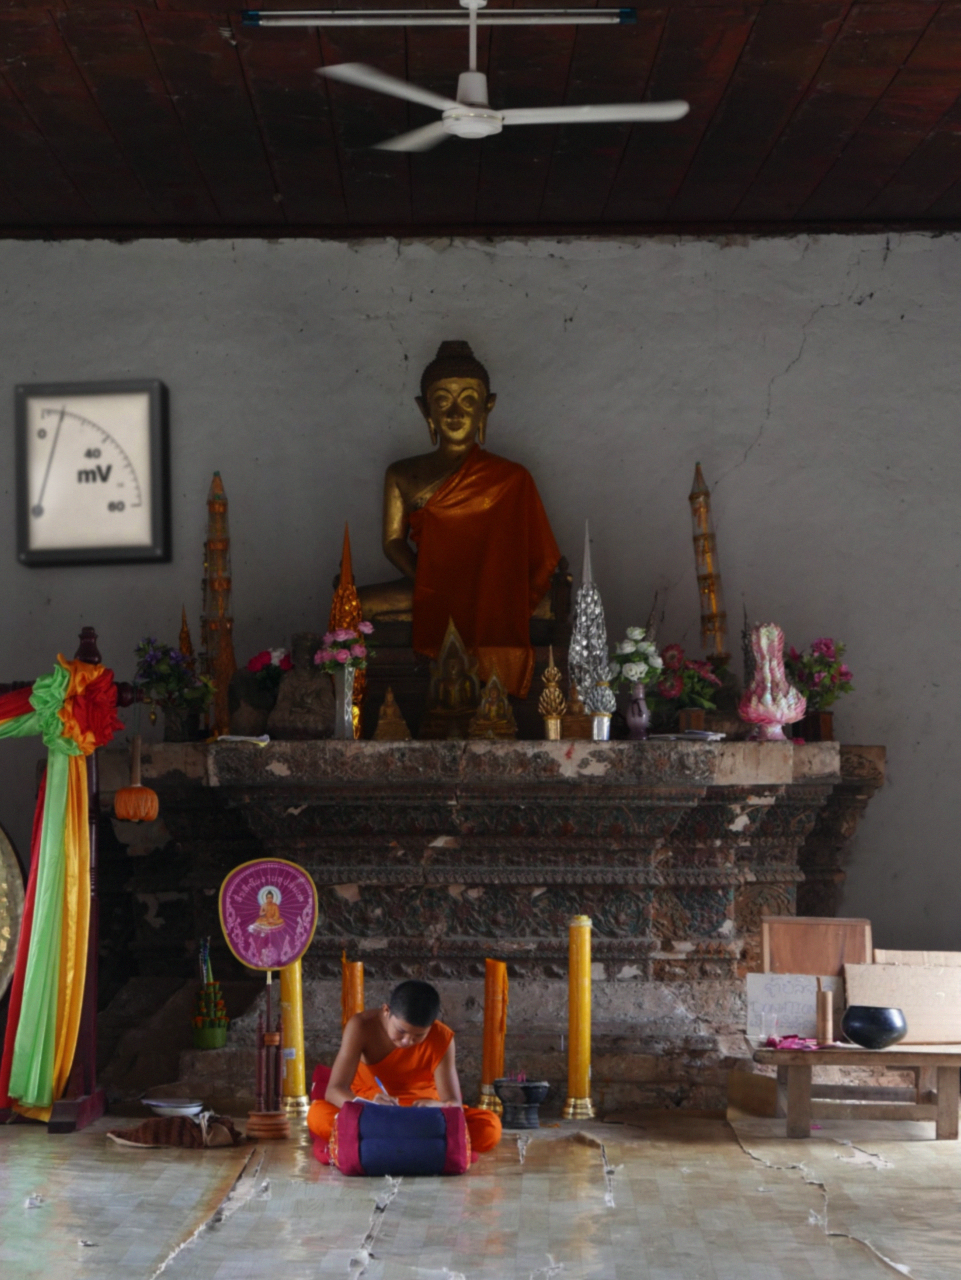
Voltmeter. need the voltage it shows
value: 20 mV
